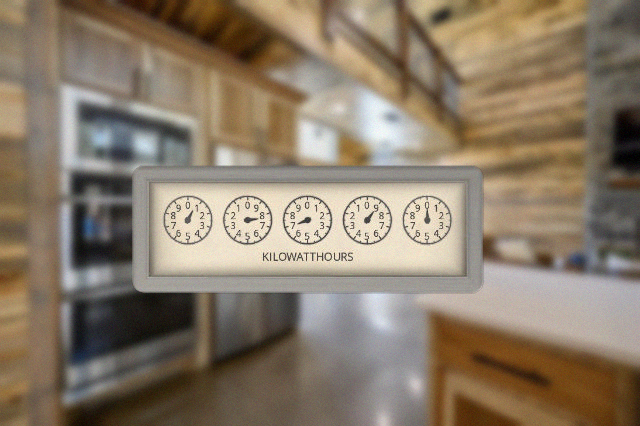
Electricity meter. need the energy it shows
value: 7690 kWh
